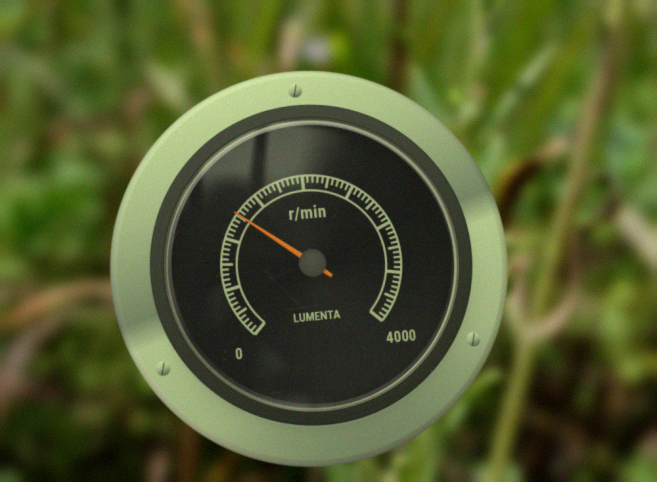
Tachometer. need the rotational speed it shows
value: 1250 rpm
